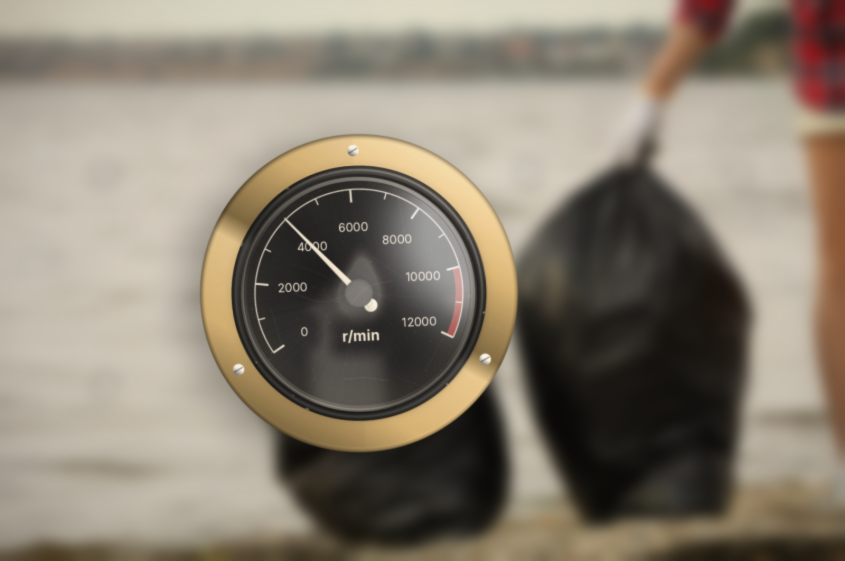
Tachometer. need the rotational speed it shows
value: 4000 rpm
